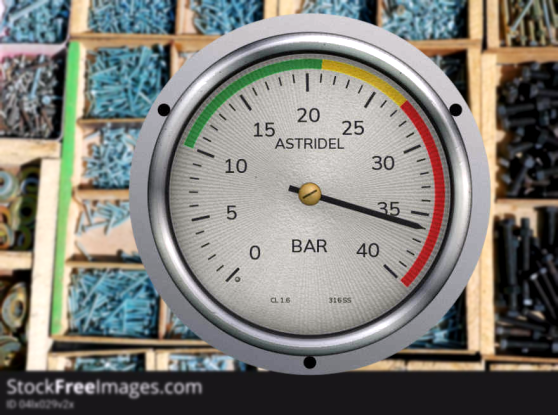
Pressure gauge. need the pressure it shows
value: 36 bar
